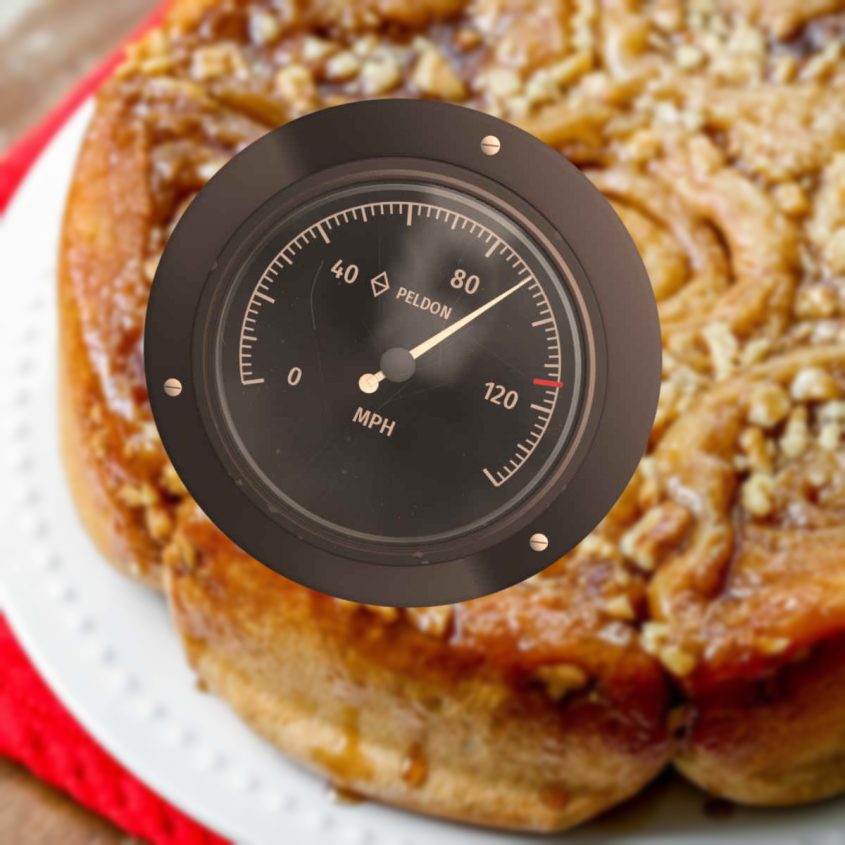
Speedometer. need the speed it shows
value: 90 mph
